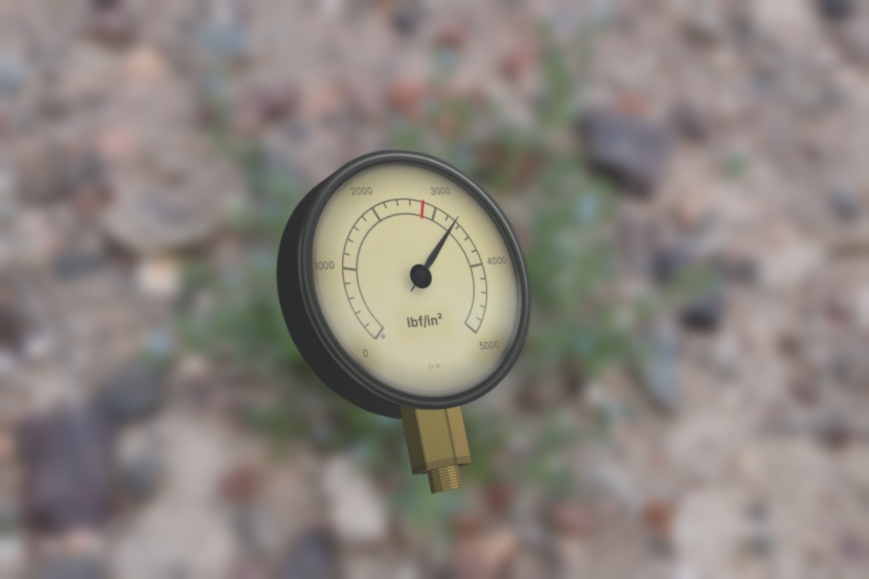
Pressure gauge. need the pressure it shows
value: 3300 psi
